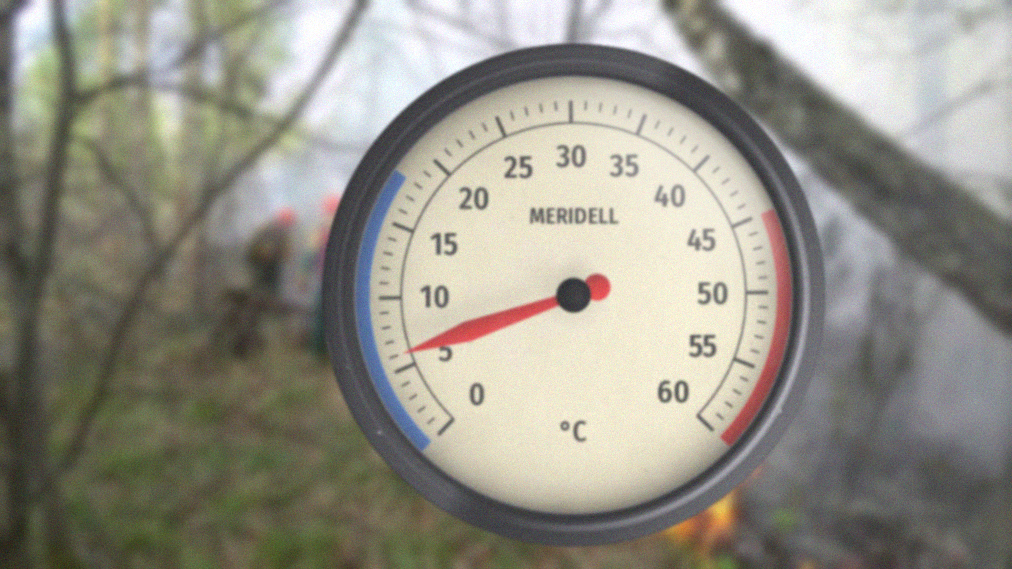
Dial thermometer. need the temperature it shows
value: 6 °C
